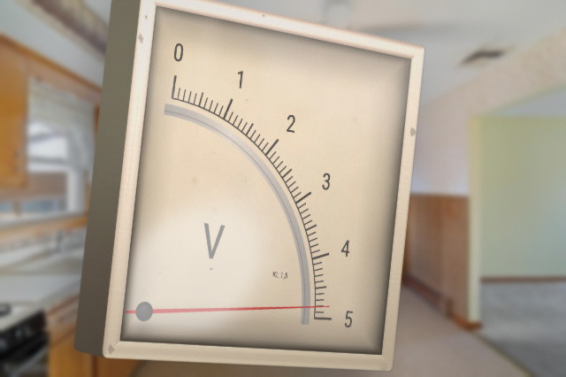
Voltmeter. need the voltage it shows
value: 4.8 V
